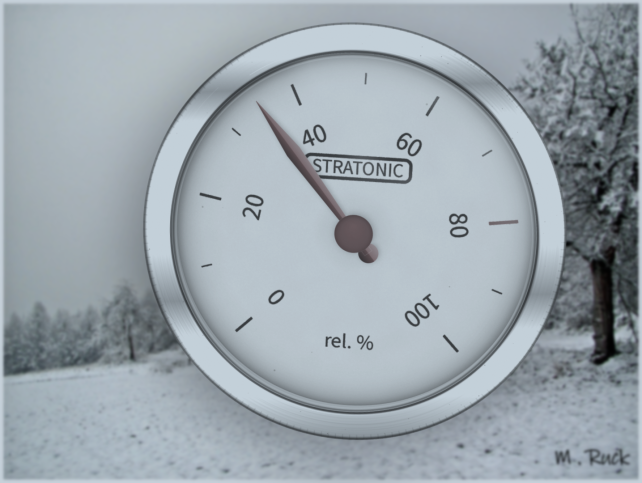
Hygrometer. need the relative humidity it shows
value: 35 %
